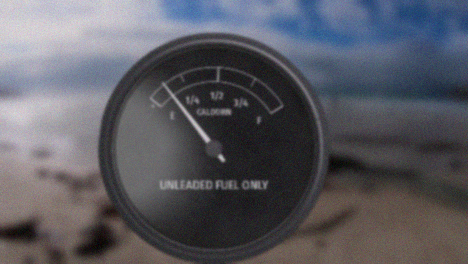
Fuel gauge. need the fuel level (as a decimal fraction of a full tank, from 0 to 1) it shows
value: 0.125
